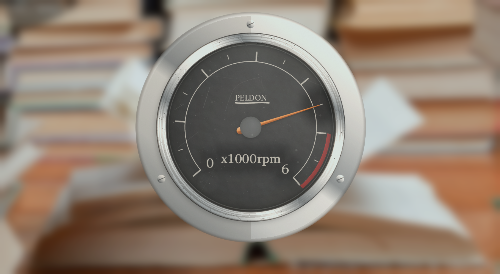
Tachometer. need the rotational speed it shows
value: 4500 rpm
